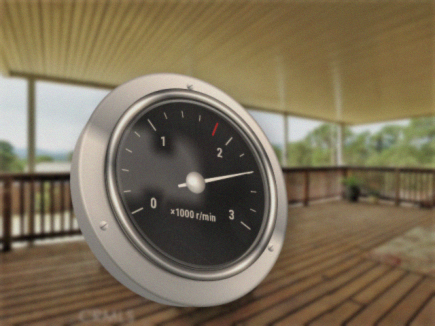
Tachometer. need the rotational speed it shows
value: 2400 rpm
